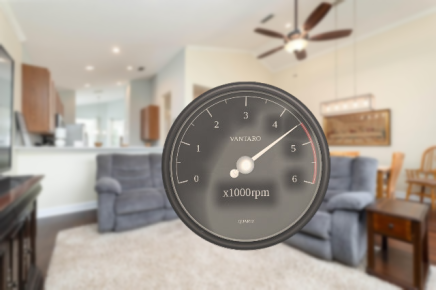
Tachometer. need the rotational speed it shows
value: 4500 rpm
